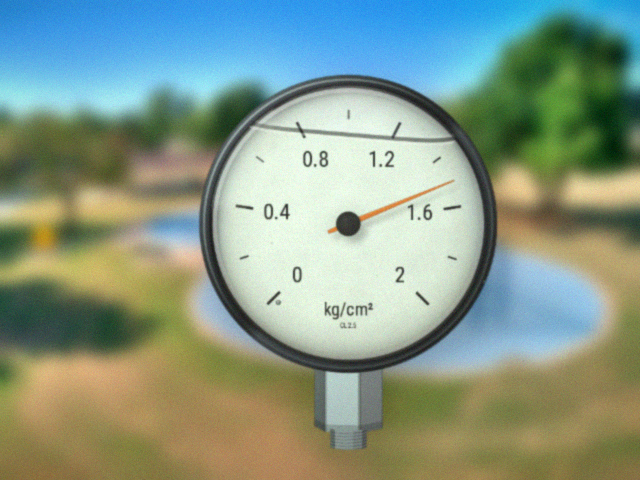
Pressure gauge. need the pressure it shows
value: 1.5 kg/cm²
